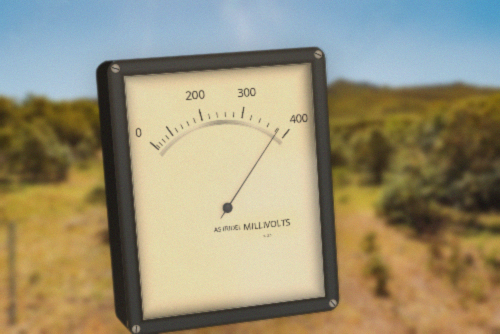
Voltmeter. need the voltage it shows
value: 380 mV
